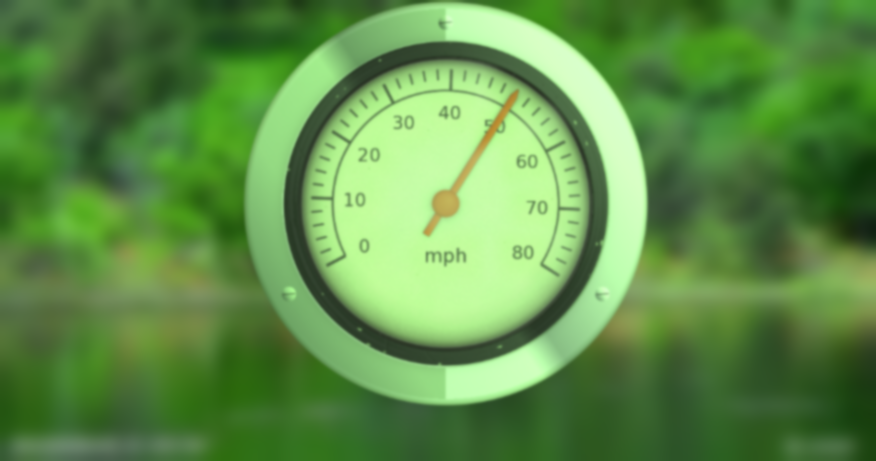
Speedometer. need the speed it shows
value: 50 mph
